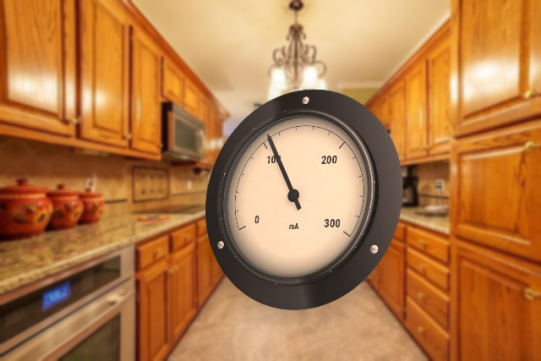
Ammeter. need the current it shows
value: 110 mA
